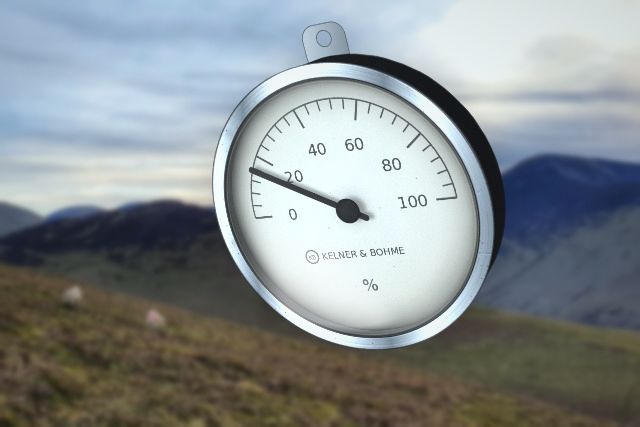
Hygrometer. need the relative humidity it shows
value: 16 %
